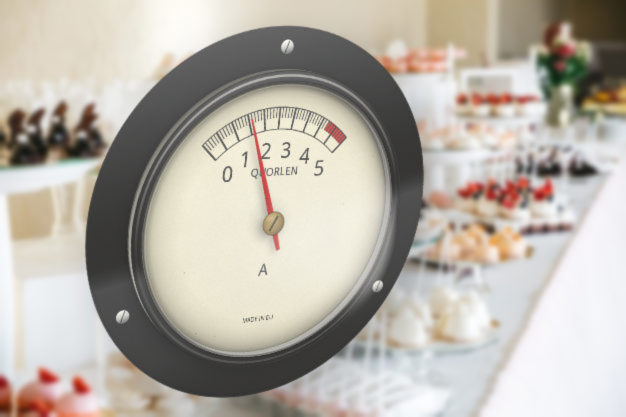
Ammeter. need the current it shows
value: 1.5 A
